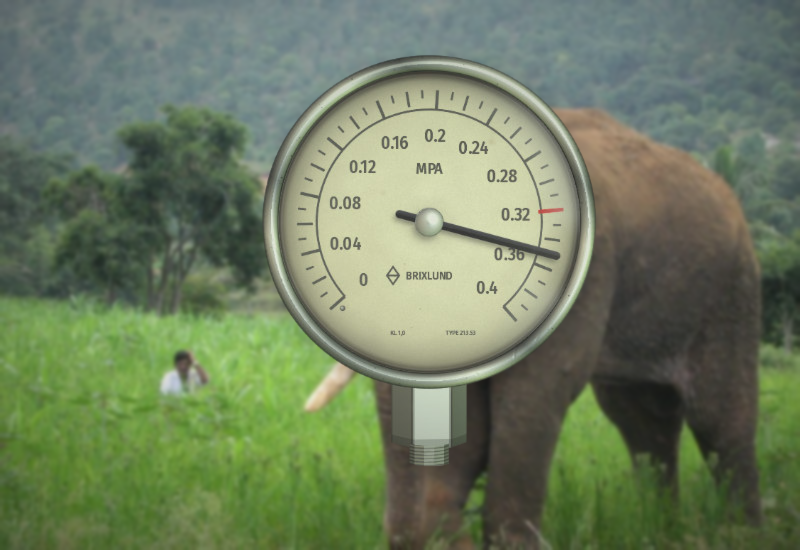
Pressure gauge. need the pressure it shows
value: 0.35 MPa
